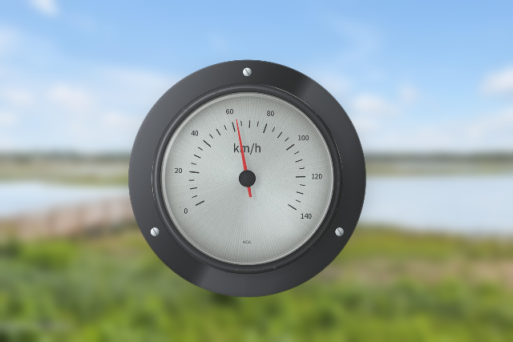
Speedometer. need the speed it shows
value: 62.5 km/h
